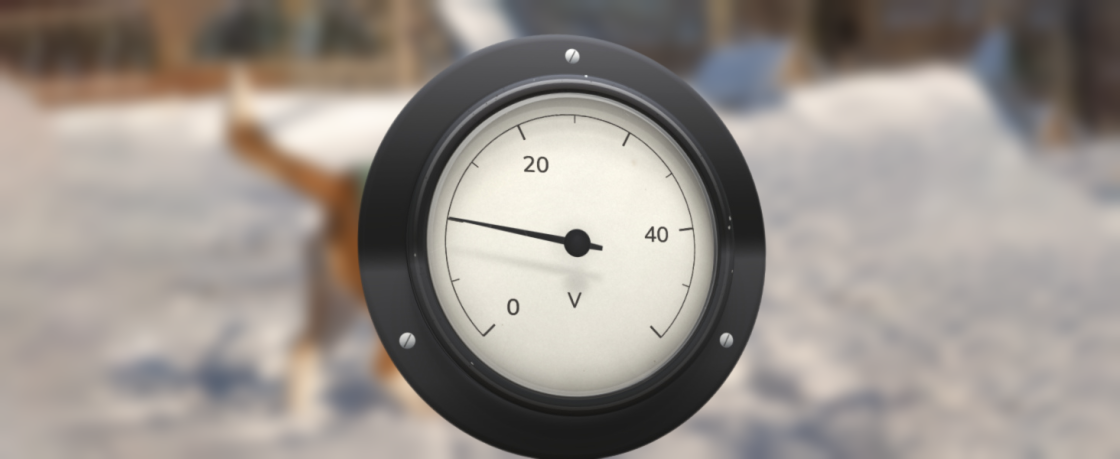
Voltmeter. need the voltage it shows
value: 10 V
